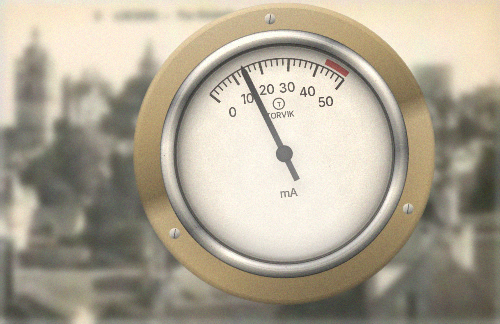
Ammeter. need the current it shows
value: 14 mA
